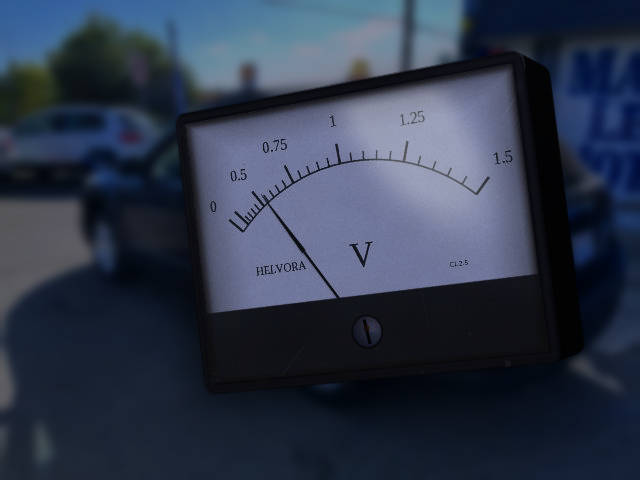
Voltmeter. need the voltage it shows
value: 0.55 V
